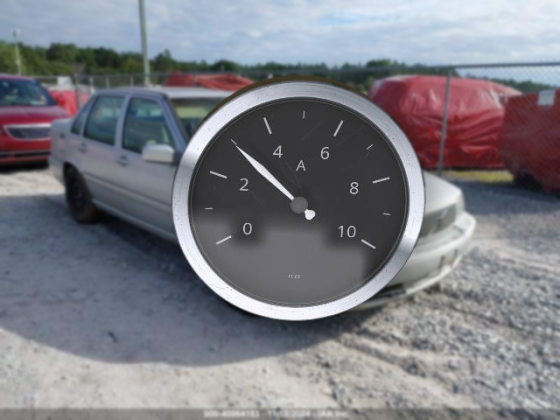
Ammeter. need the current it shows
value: 3 A
